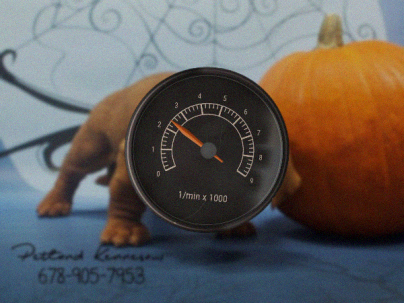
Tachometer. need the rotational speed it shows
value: 2400 rpm
